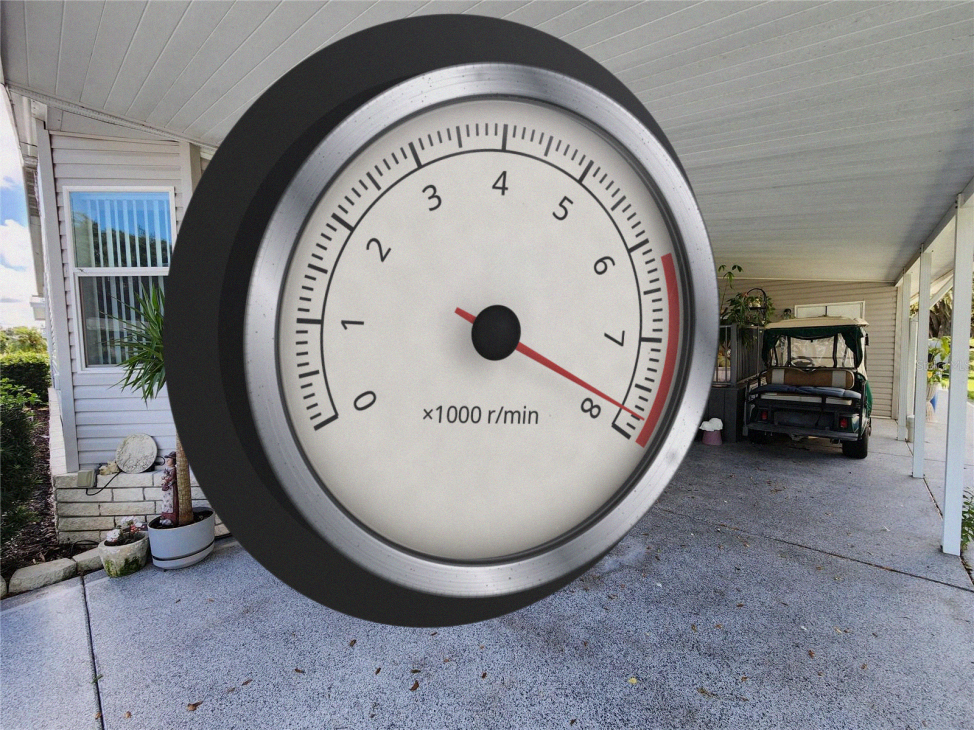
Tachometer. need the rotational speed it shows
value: 7800 rpm
